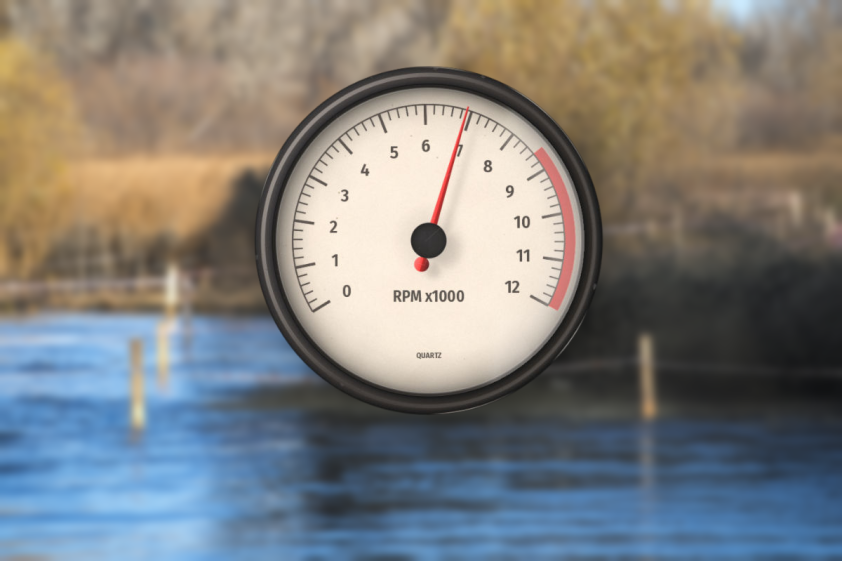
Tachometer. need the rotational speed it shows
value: 6900 rpm
